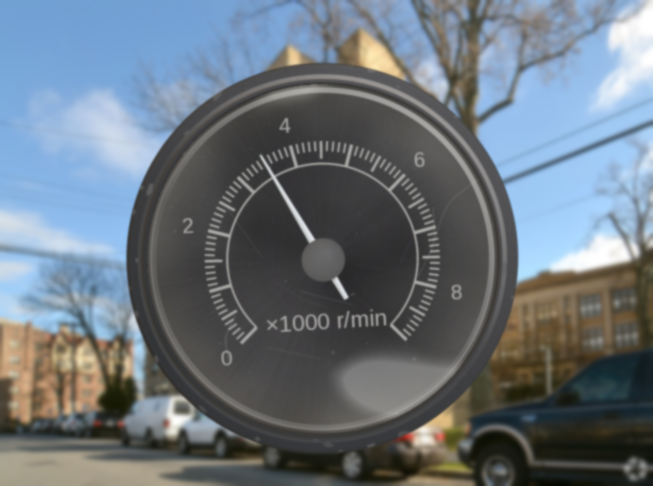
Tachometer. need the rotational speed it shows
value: 3500 rpm
